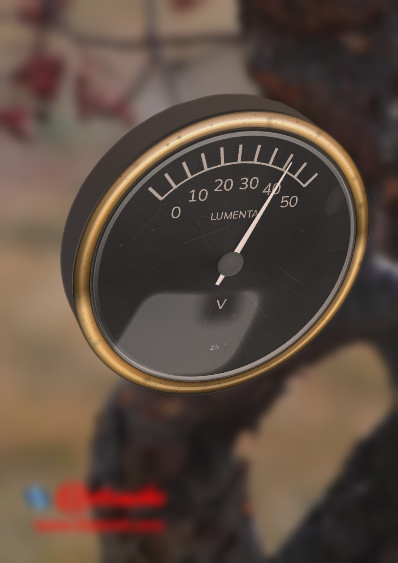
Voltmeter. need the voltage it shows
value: 40 V
